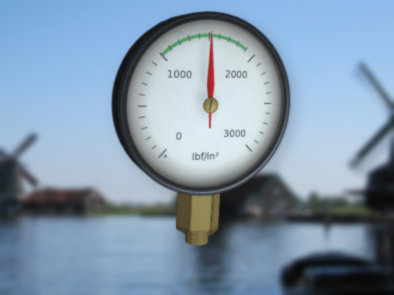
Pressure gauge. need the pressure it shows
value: 1500 psi
